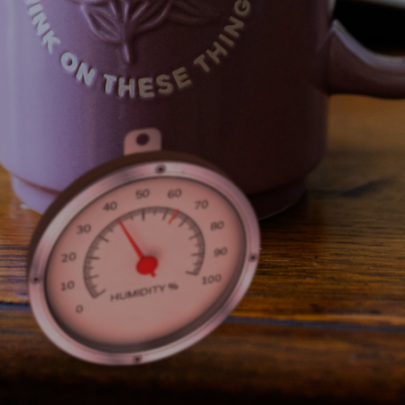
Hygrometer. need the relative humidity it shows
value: 40 %
